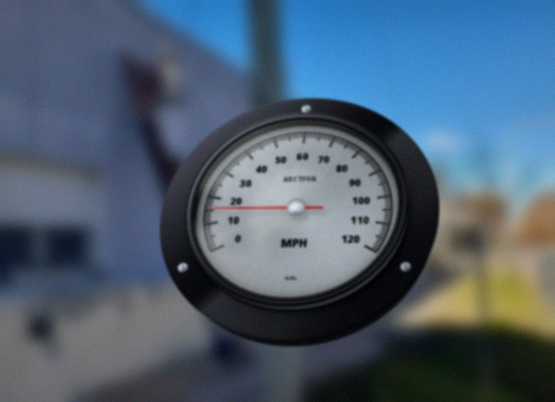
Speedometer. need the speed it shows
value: 15 mph
